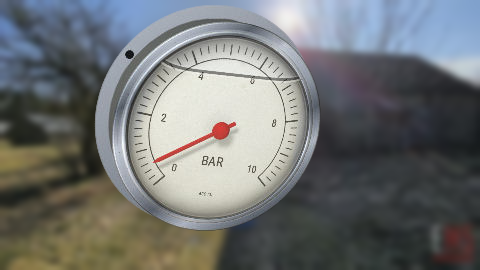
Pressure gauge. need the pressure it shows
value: 0.6 bar
